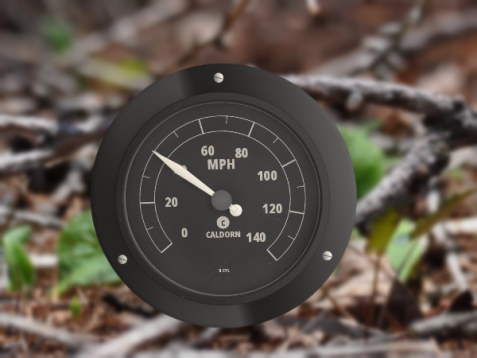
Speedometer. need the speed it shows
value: 40 mph
